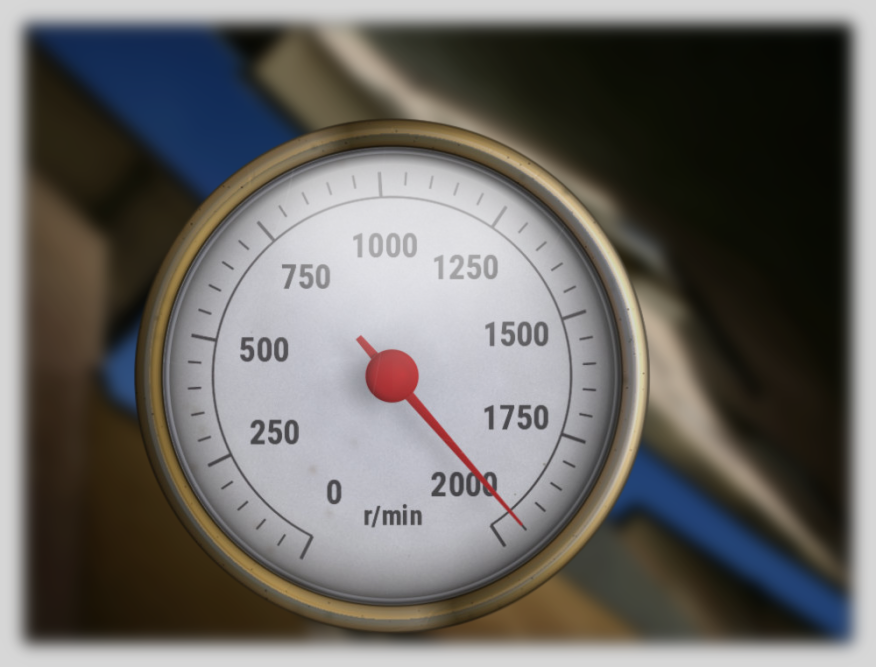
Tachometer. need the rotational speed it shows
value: 1950 rpm
